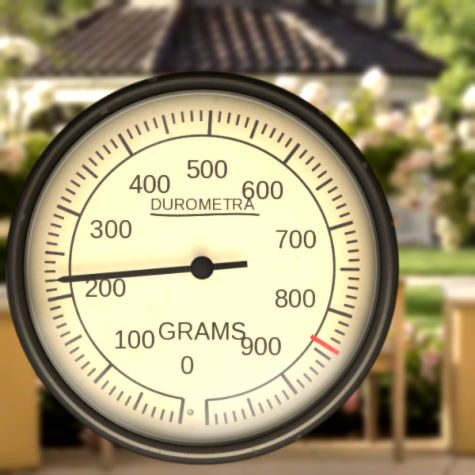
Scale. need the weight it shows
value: 220 g
